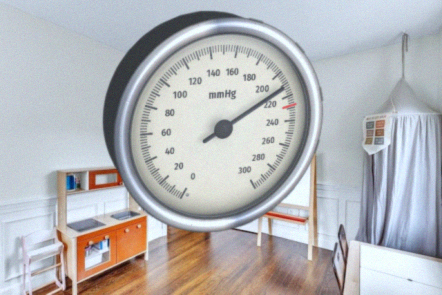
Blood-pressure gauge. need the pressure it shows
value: 210 mmHg
